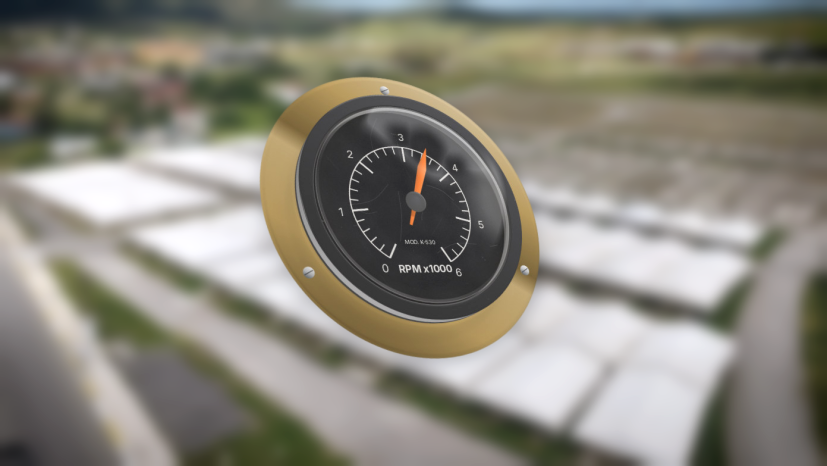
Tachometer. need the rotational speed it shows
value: 3400 rpm
